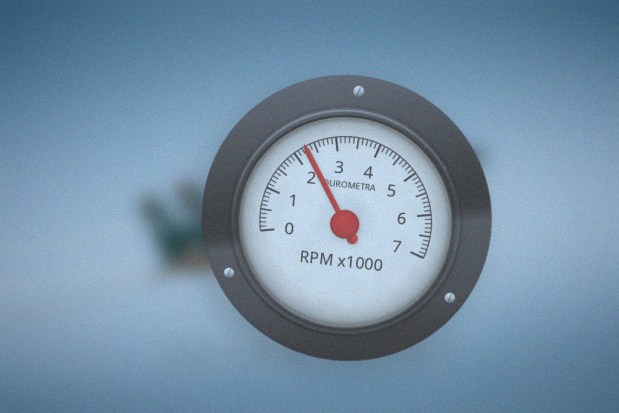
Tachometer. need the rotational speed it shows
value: 2300 rpm
